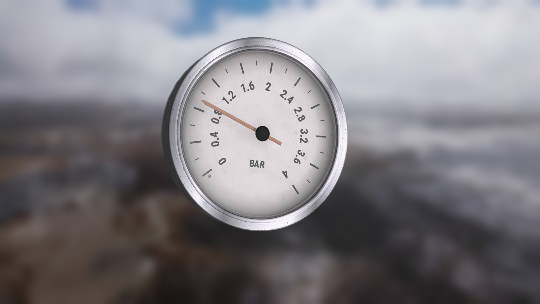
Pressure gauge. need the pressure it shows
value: 0.9 bar
